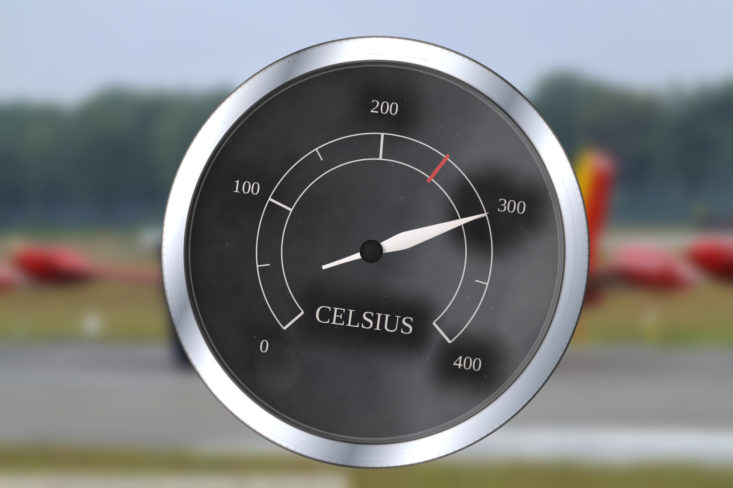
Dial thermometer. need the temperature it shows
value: 300 °C
